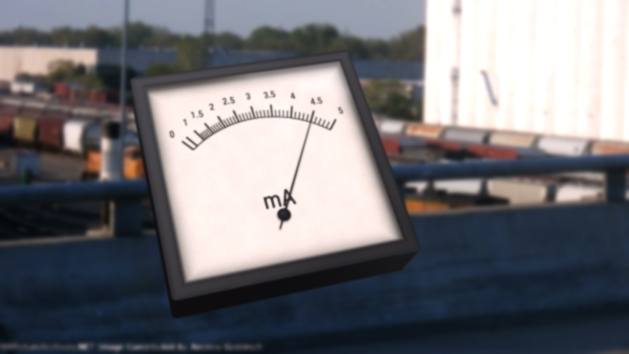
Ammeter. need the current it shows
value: 4.5 mA
